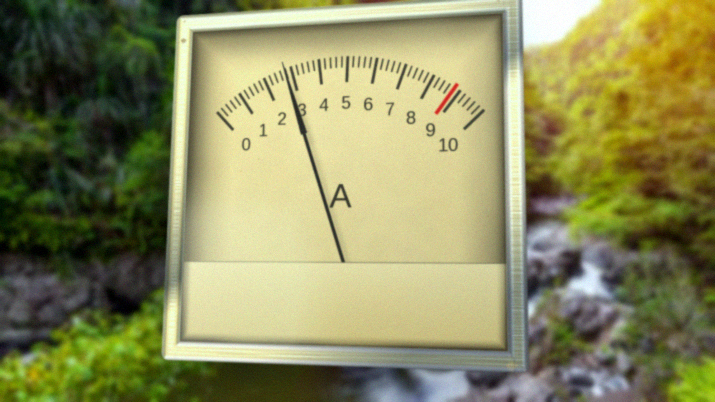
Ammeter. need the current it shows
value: 2.8 A
